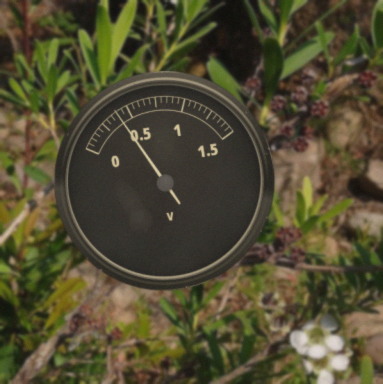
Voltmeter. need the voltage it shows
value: 0.4 V
